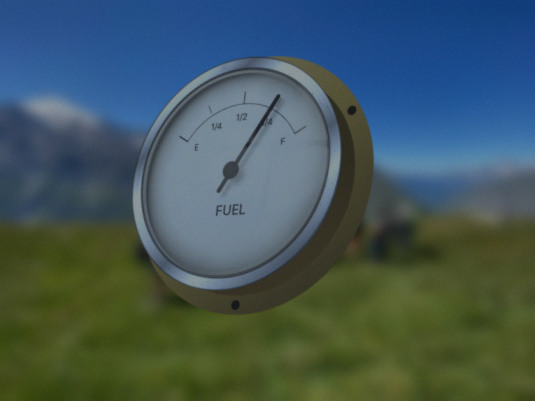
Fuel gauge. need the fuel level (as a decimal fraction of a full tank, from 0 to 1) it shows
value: 0.75
